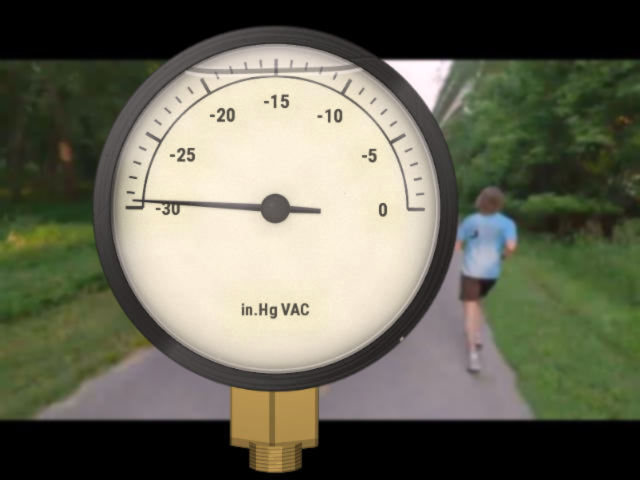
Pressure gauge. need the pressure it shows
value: -29.5 inHg
